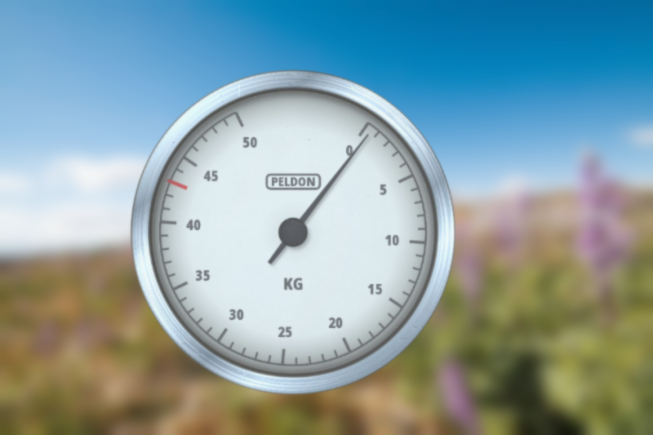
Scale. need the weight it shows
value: 0.5 kg
